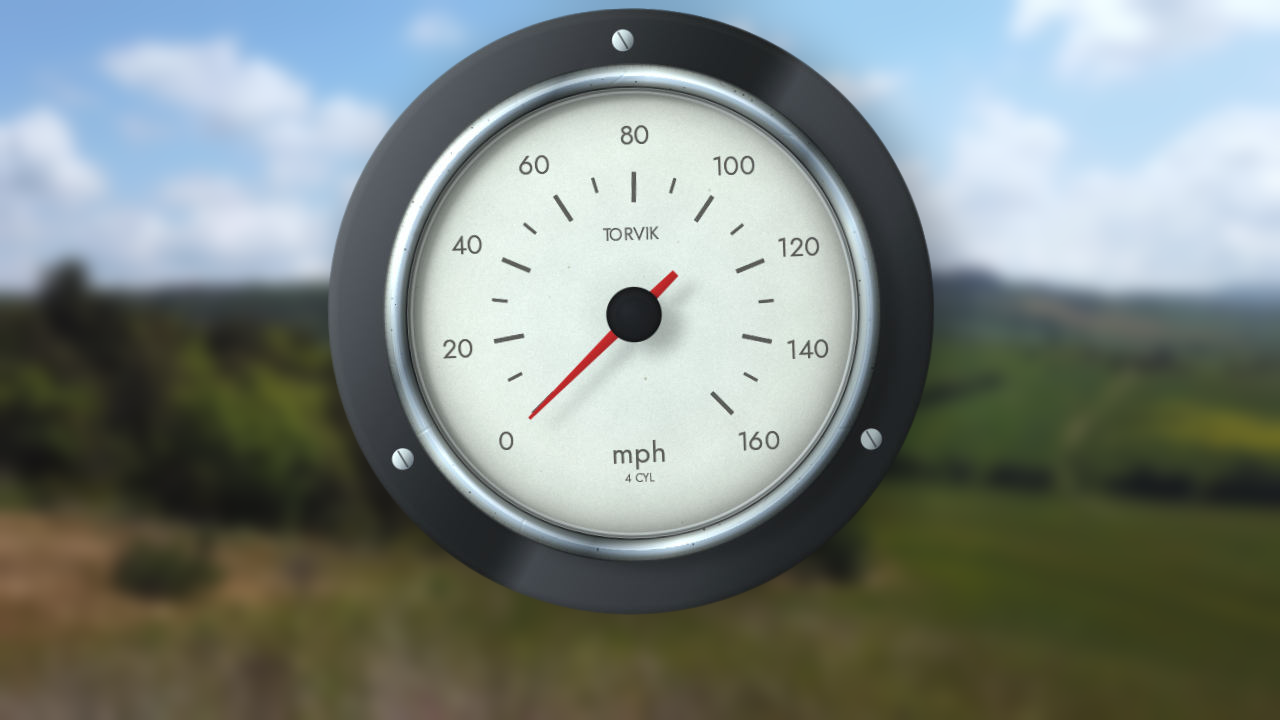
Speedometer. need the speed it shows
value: 0 mph
